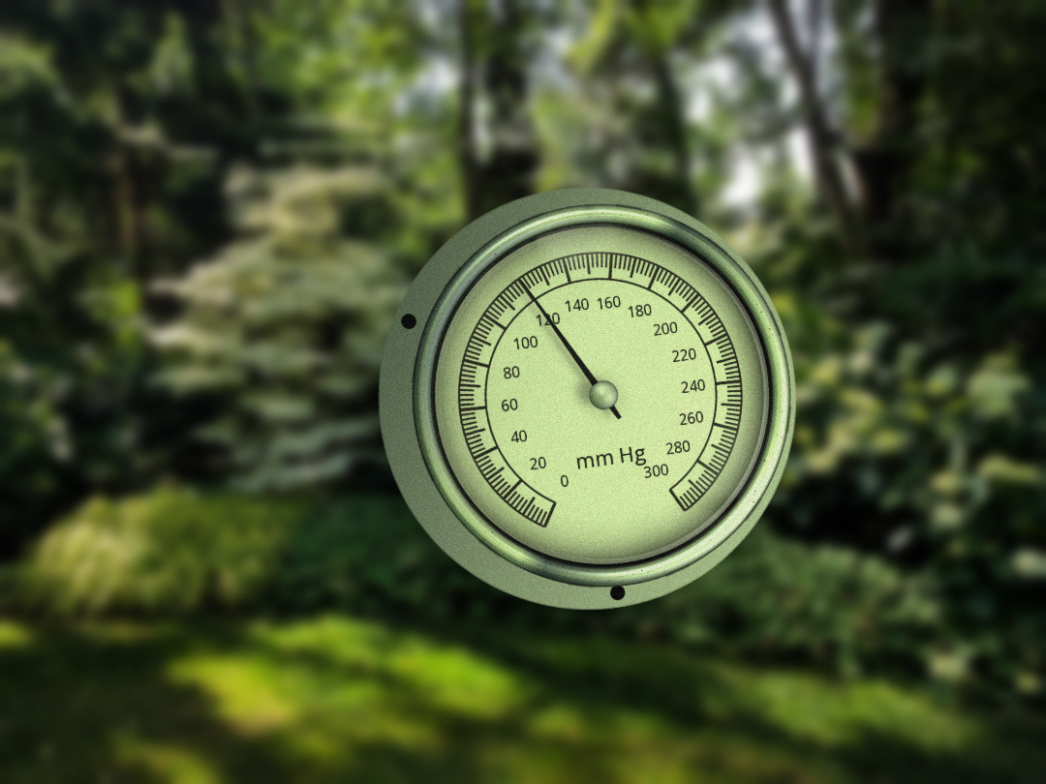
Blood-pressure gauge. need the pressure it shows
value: 120 mmHg
